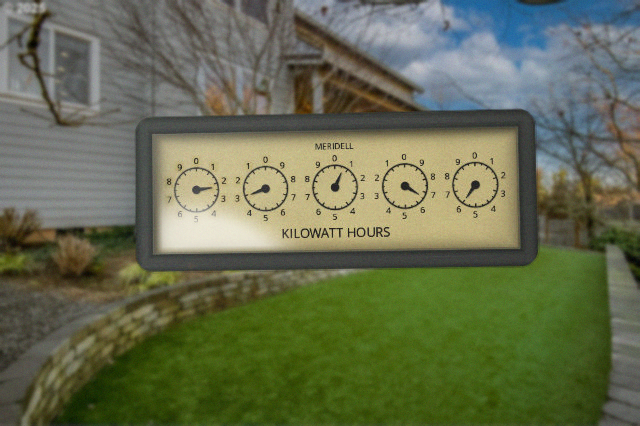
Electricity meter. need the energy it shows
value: 23066 kWh
